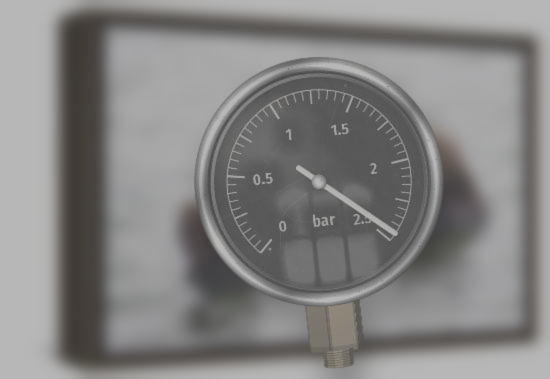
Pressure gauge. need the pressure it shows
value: 2.45 bar
